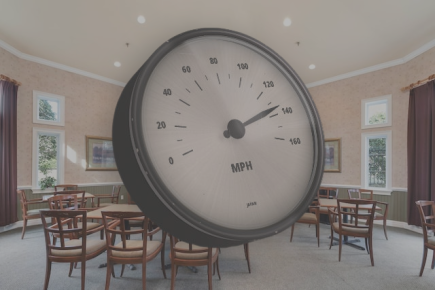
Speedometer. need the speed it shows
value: 135 mph
